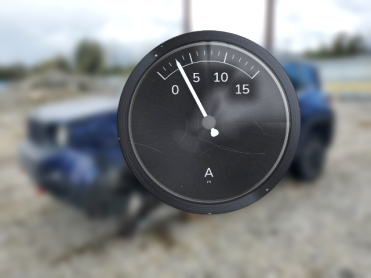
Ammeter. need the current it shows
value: 3 A
